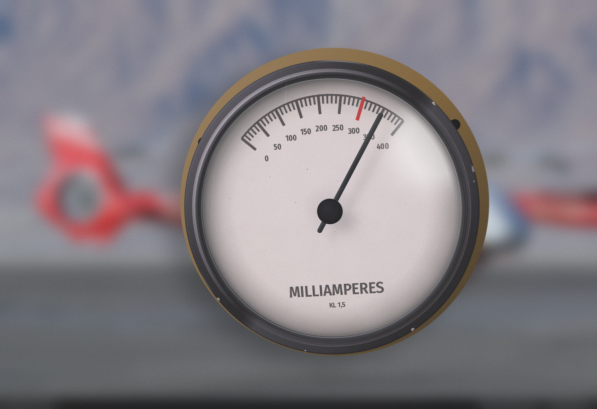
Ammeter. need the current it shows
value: 350 mA
